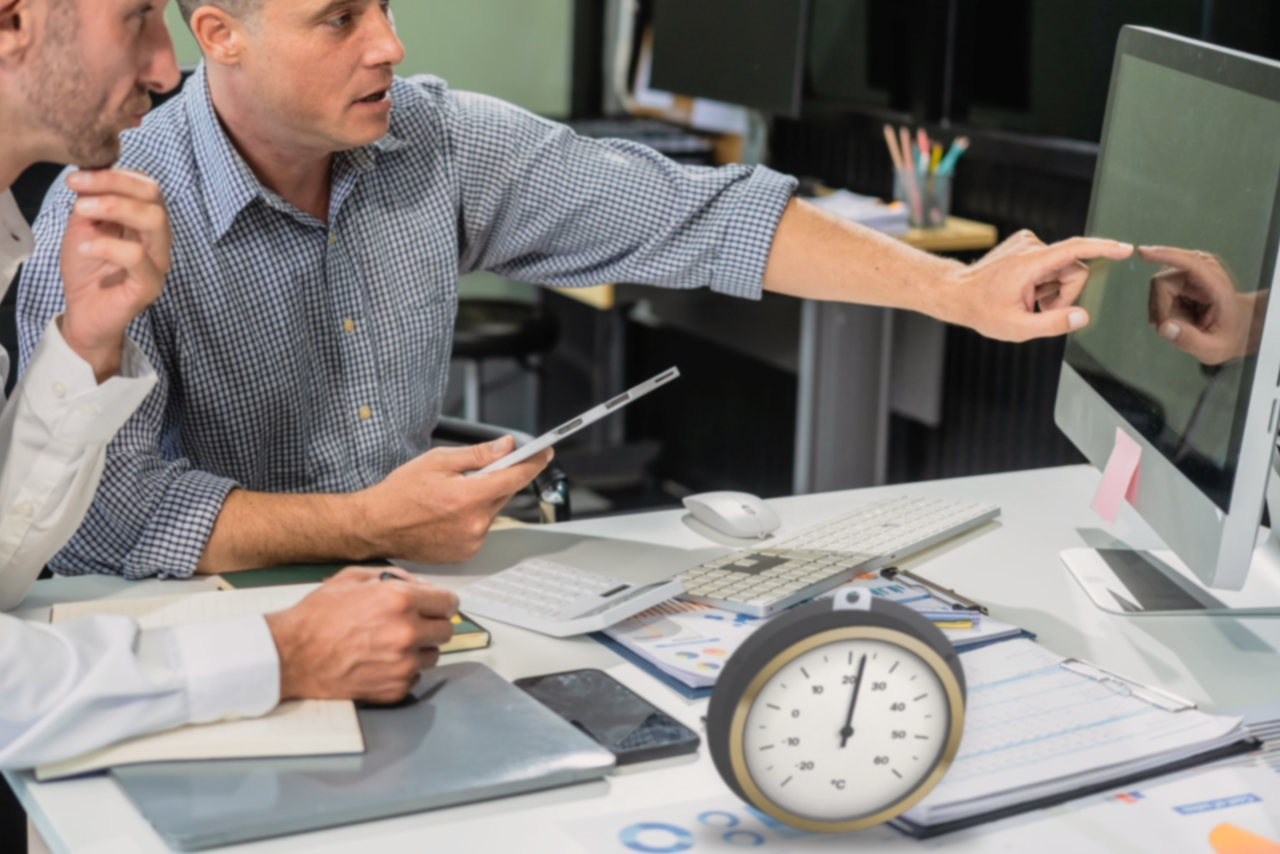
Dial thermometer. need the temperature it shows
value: 22.5 °C
